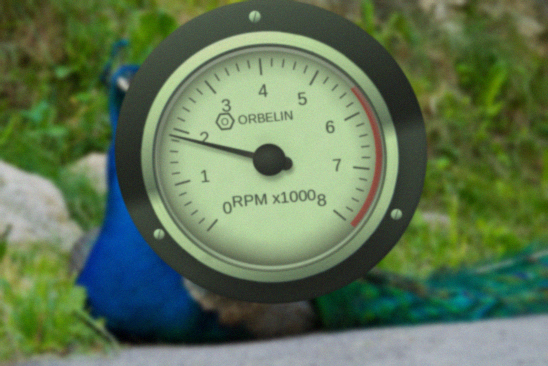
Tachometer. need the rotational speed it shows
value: 1900 rpm
